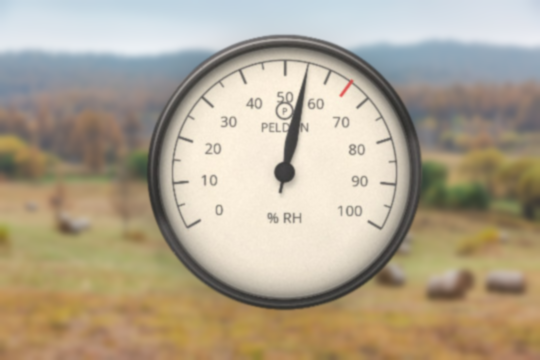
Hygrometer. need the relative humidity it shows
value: 55 %
